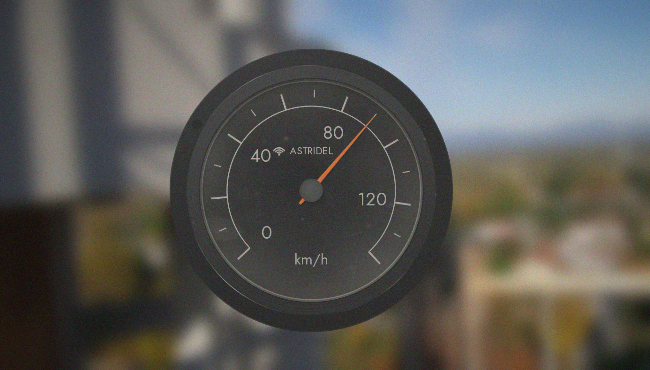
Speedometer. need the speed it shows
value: 90 km/h
